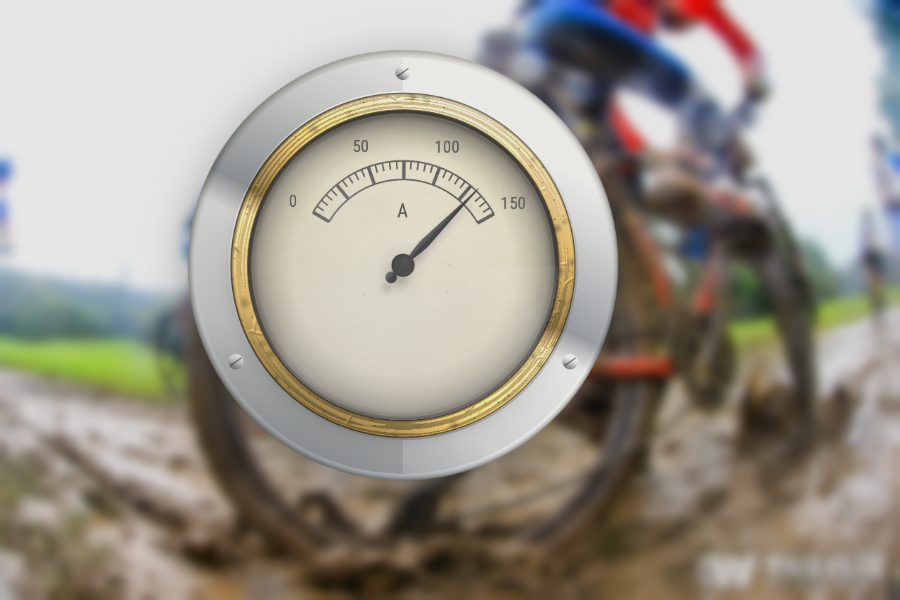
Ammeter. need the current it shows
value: 130 A
